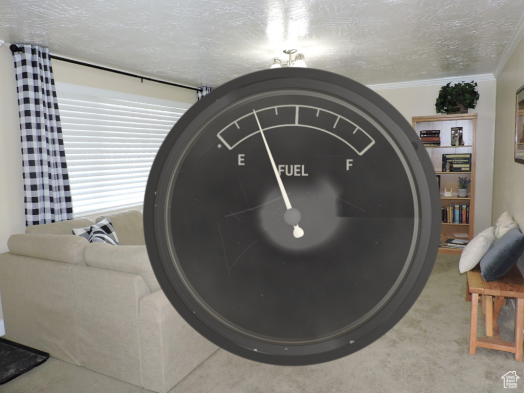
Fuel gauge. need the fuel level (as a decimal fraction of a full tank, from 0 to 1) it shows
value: 0.25
